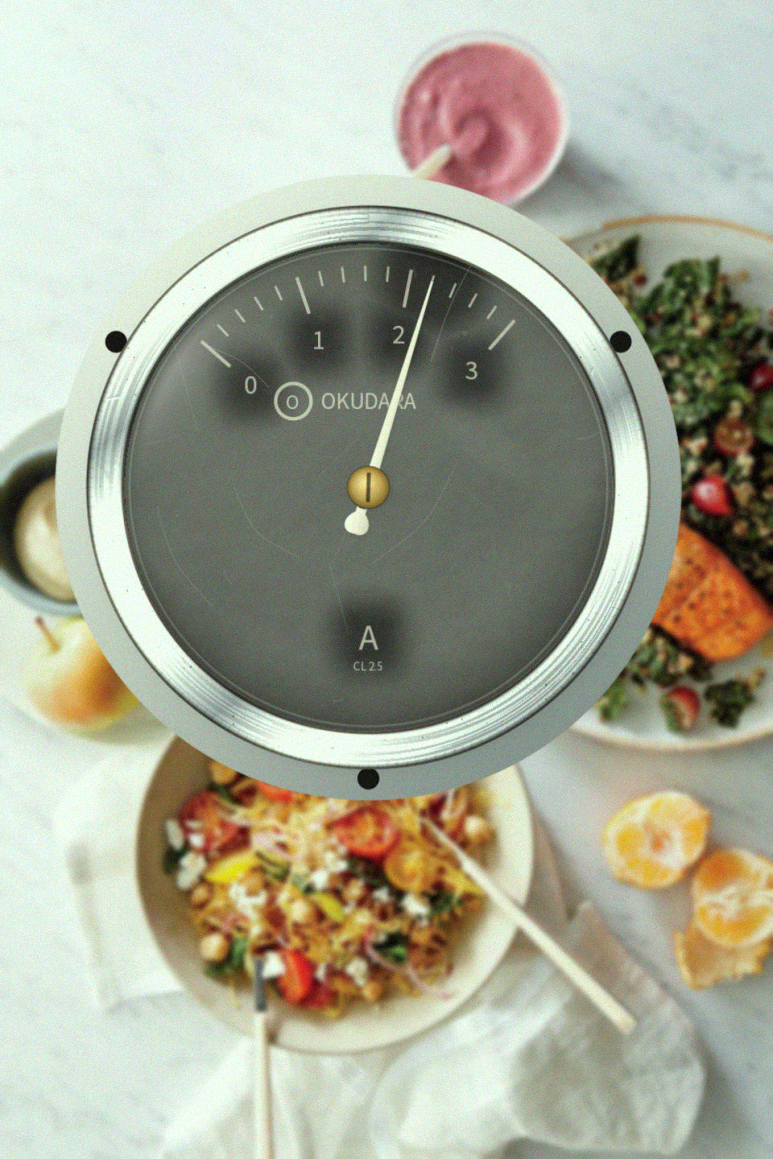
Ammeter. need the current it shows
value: 2.2 A
